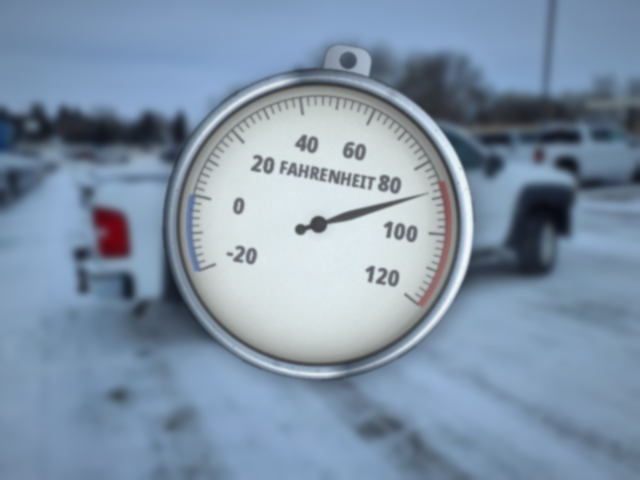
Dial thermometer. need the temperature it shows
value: 88 °F
